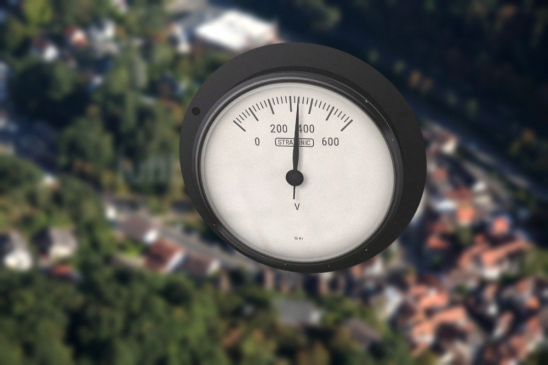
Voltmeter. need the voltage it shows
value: 340 V
